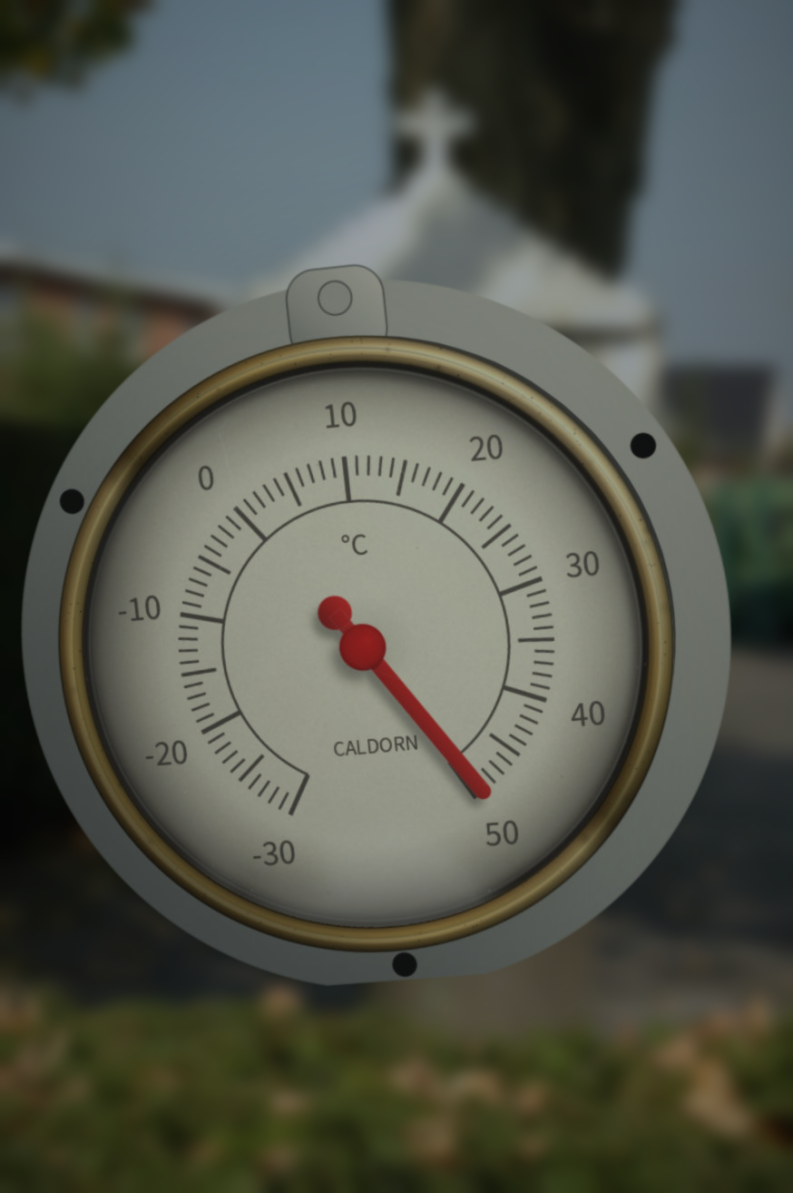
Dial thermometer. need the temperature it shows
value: 49 °C
